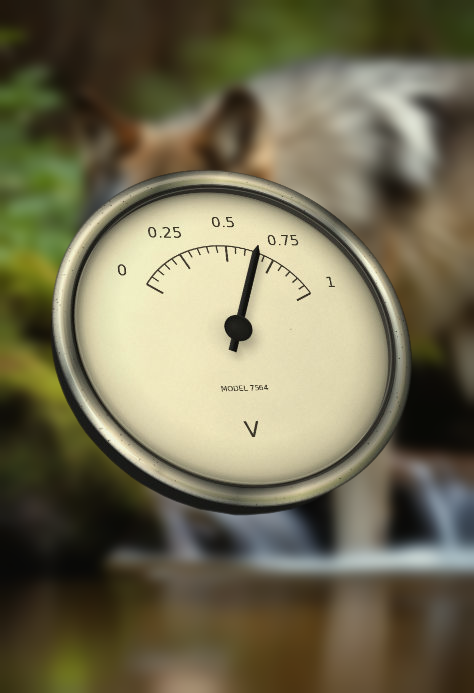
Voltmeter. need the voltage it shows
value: 0.65 V
